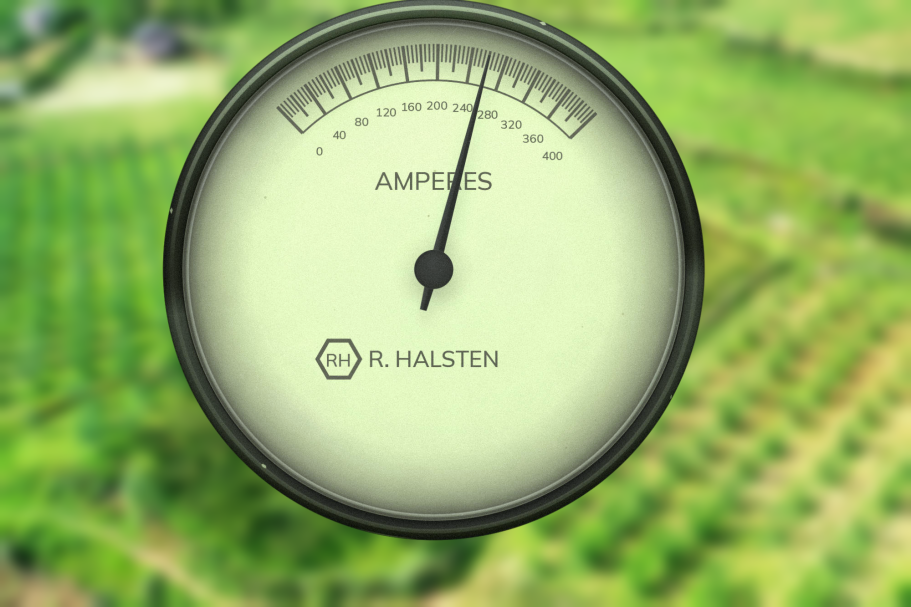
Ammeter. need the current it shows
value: 260 A
